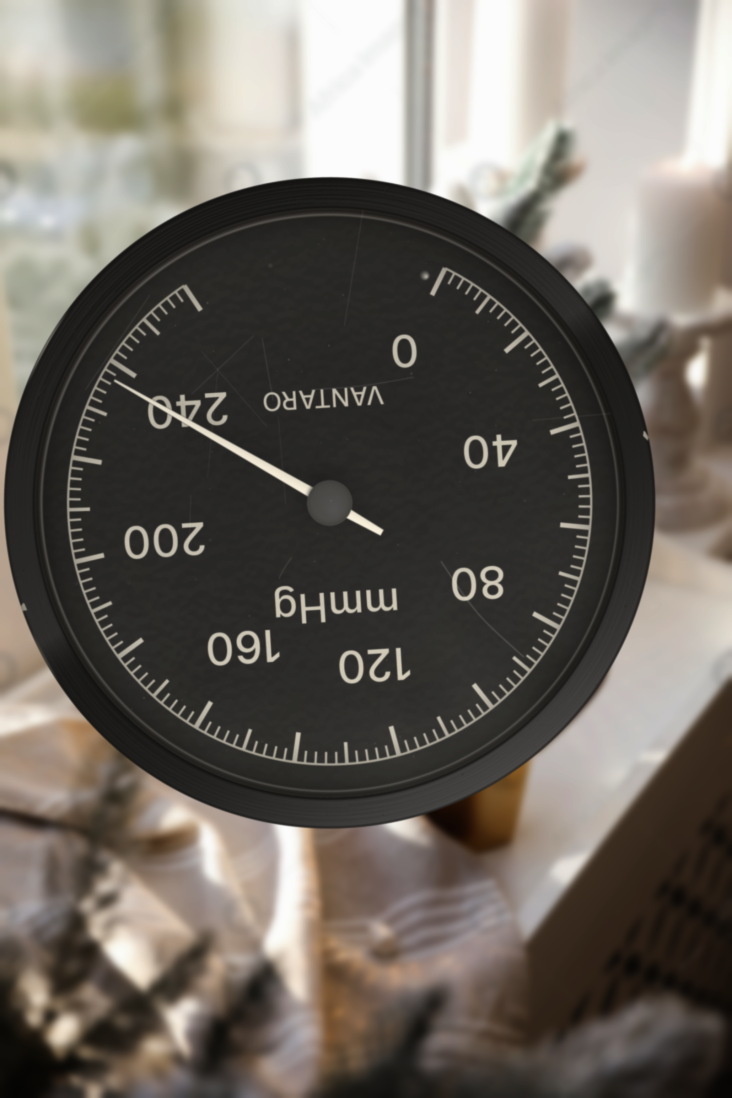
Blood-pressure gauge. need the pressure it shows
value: 237 mmHg
